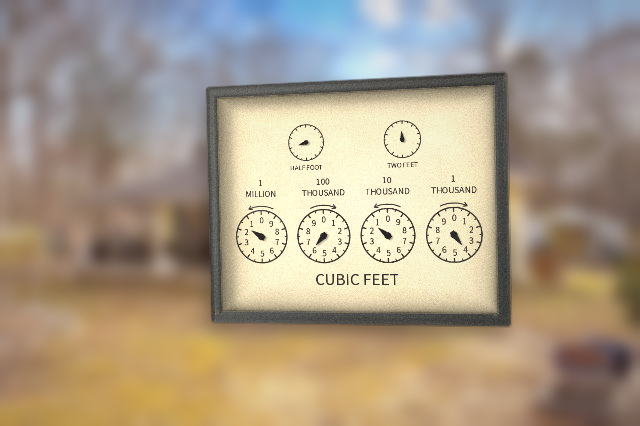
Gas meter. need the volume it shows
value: 161400 ft³
